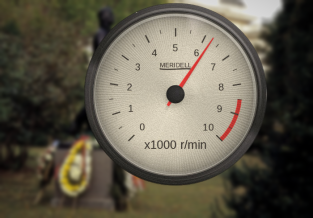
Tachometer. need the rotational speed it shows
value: 6250 rpm
